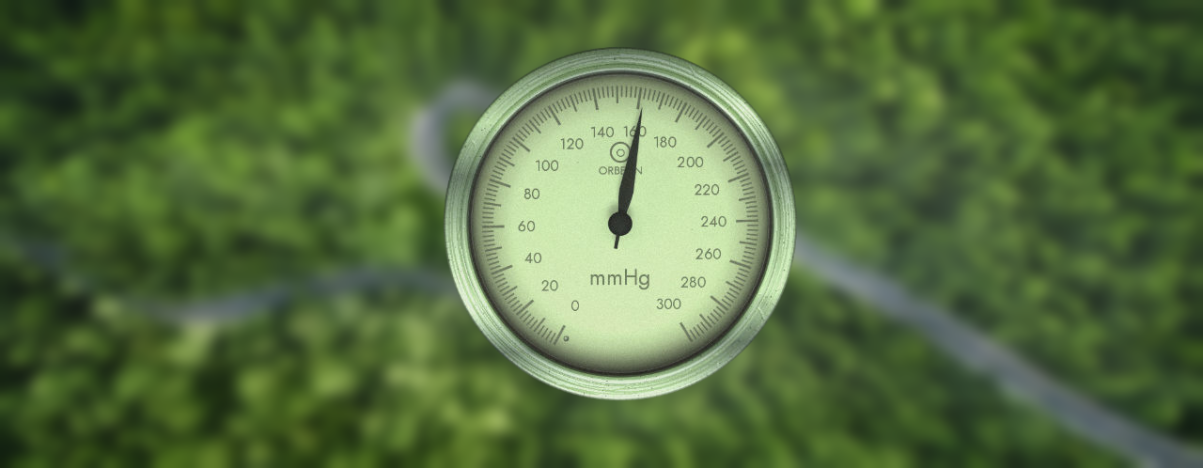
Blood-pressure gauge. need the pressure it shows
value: 162 mmHg
